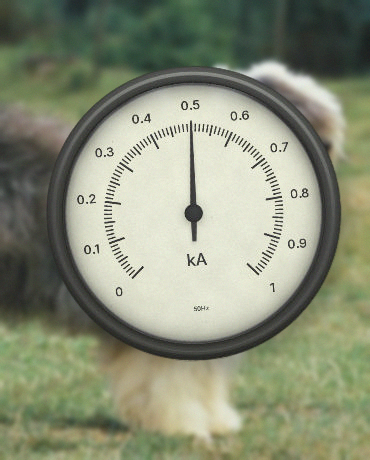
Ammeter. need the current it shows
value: 0.5 kA
